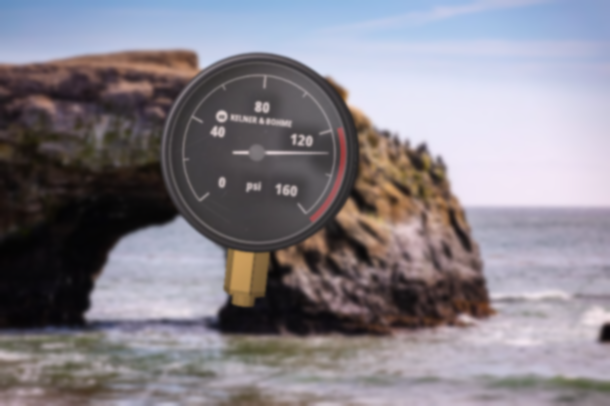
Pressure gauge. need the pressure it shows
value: 130 psi
